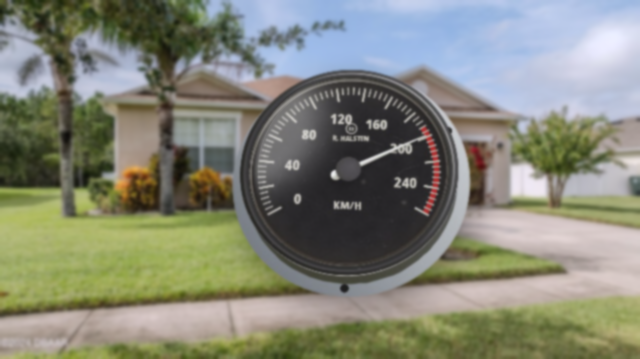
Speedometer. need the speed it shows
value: 200 km/h
